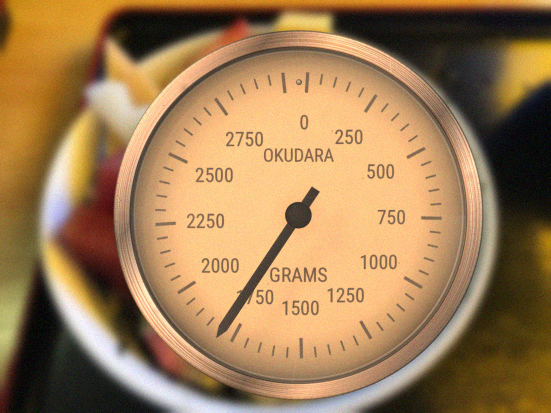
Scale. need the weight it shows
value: 1800 g
